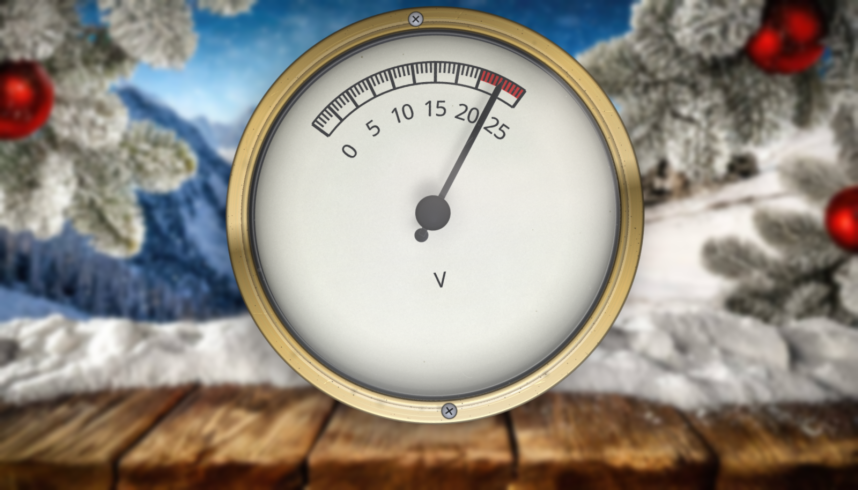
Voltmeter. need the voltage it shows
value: 22.5 V
